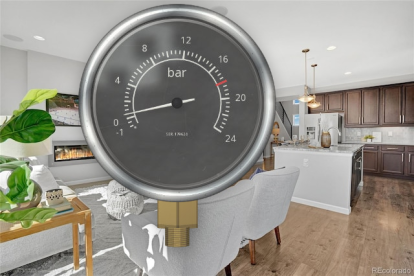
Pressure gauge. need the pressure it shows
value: 0.5 bar
